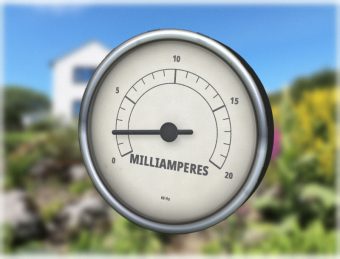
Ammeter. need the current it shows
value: 2 mA
